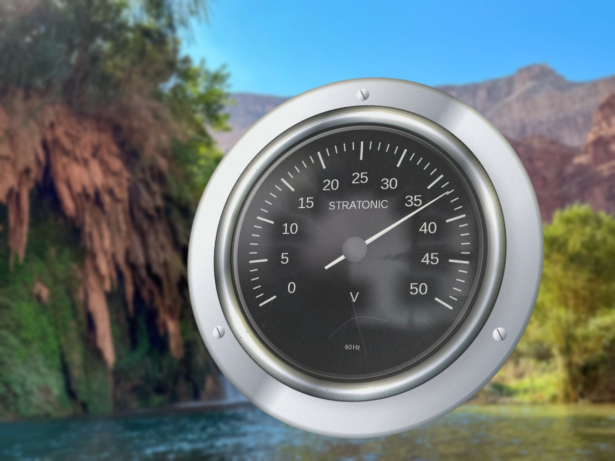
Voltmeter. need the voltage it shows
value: 37 V
